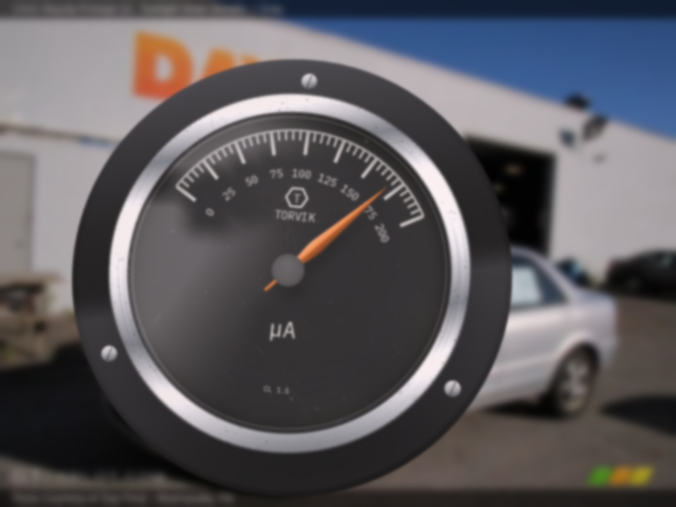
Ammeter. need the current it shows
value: 170 µA
